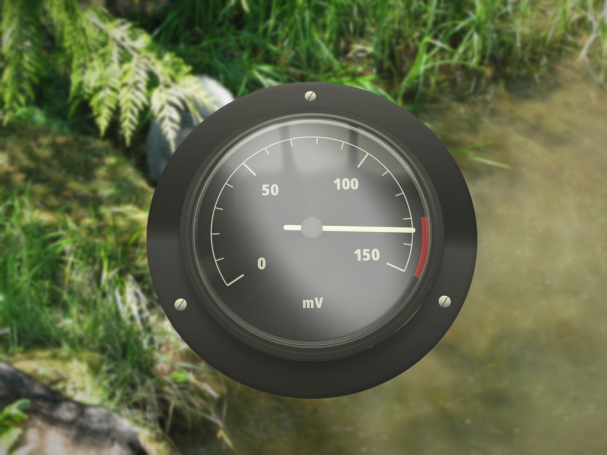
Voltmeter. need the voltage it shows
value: 135 mV
